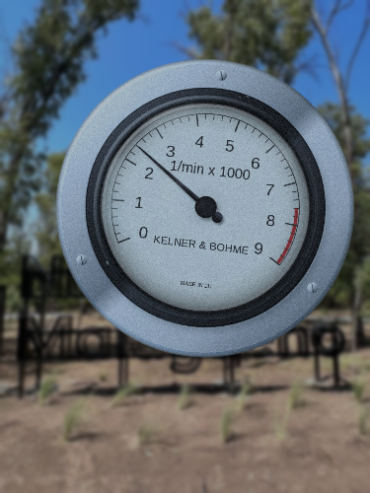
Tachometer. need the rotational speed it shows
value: 2400 rpm
